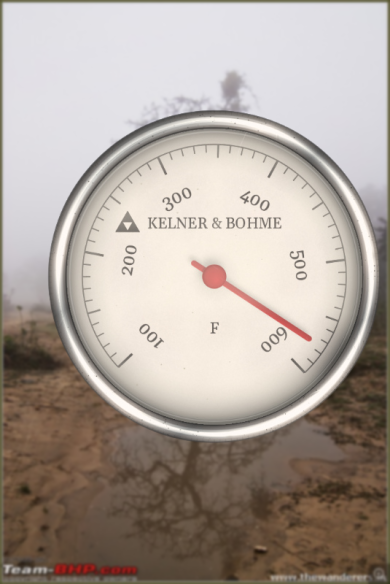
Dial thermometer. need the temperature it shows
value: 575 °F
